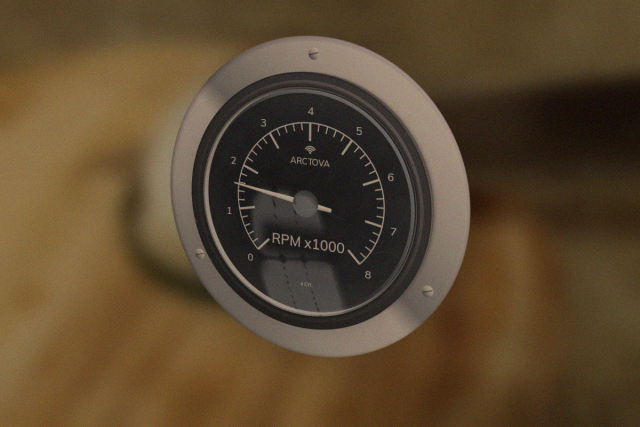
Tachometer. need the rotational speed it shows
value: 1600 rpm
